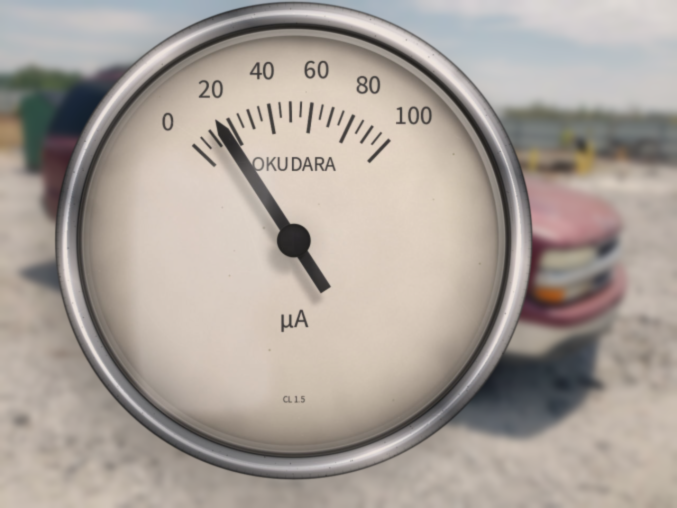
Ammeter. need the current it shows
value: 15 µA
